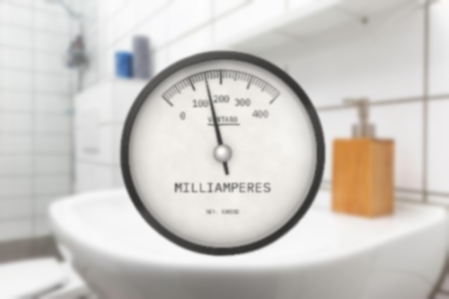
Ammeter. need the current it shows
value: 150 mA
